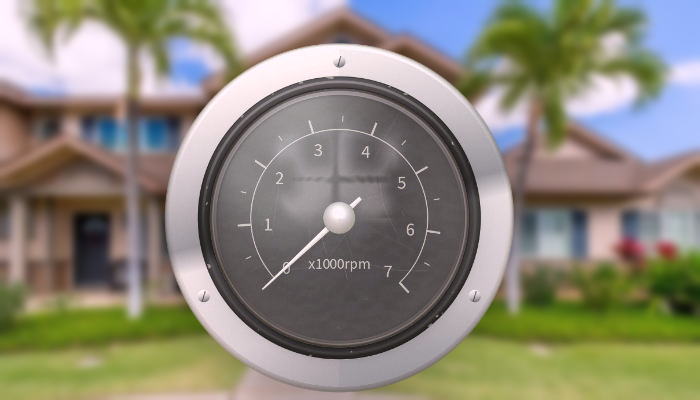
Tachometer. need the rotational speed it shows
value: 0 rpm
